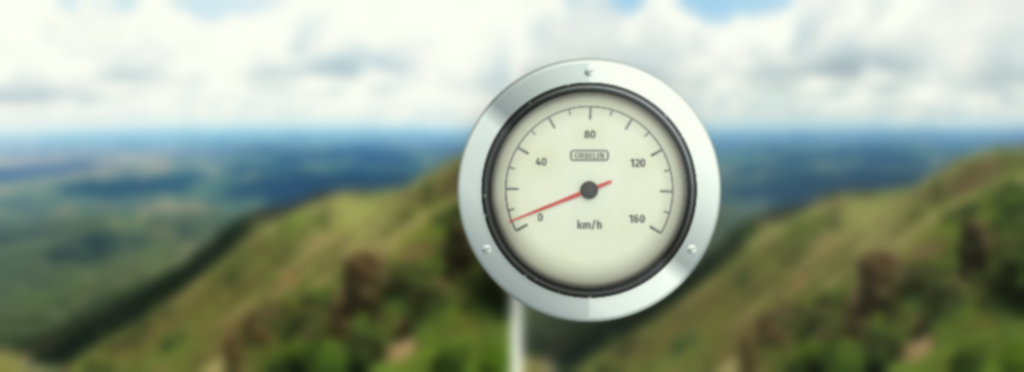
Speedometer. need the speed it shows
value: 5 km/h
